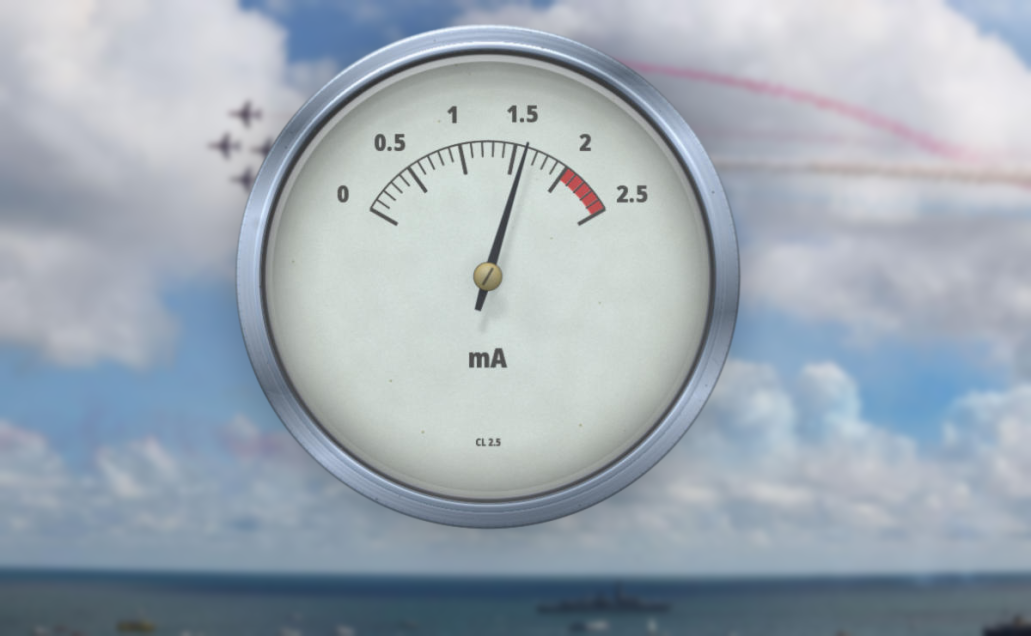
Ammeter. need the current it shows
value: 1.6 mA
